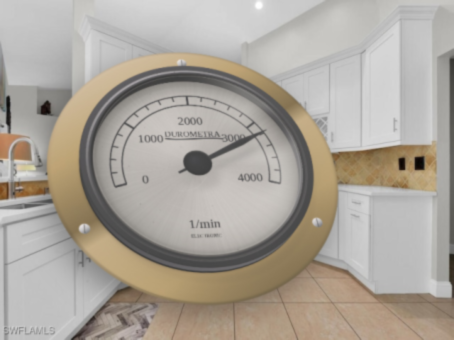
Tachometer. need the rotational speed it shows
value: 3200 rpm
